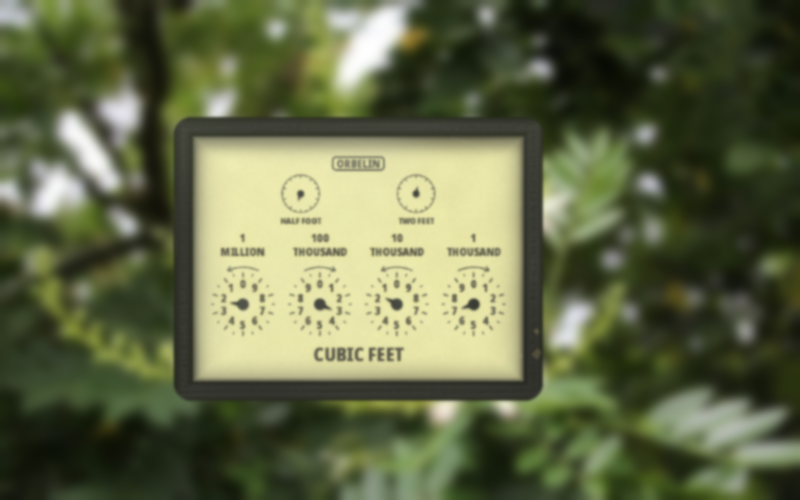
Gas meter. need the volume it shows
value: 231700 ft³
